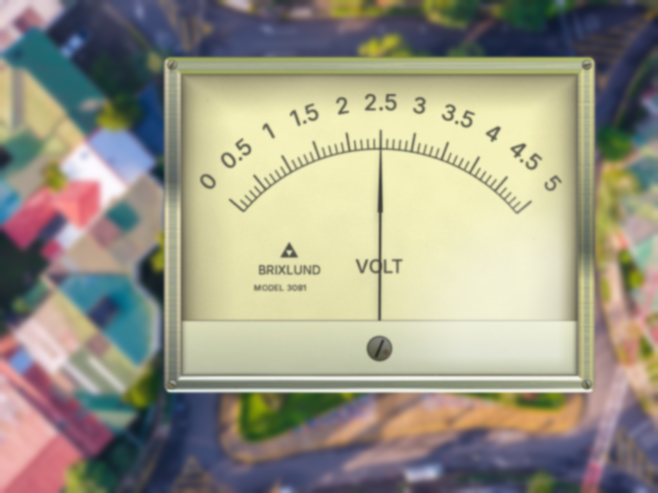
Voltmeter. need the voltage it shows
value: 2.5 V
